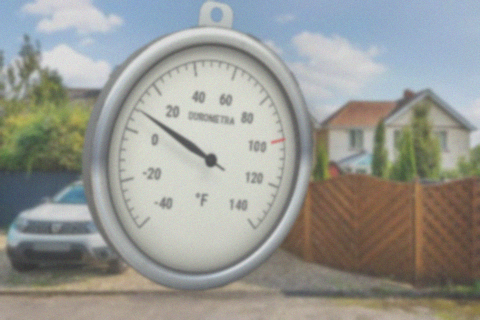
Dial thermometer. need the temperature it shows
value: 8 °F
